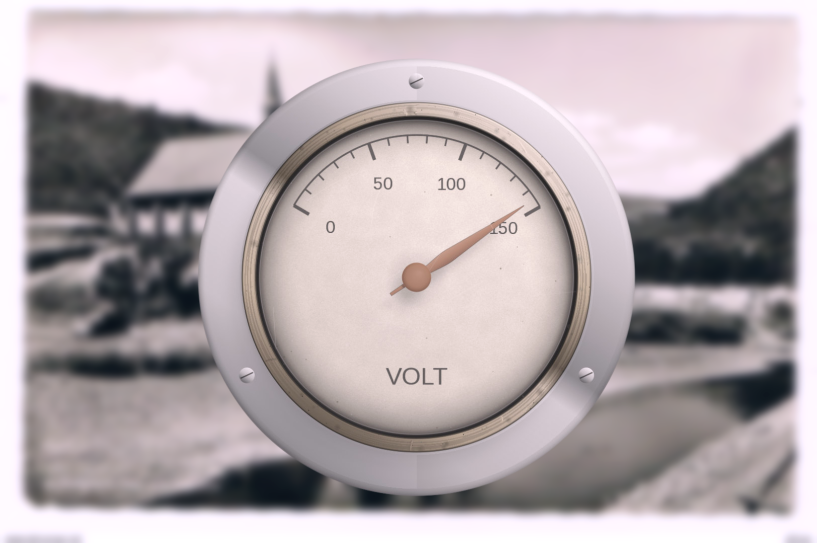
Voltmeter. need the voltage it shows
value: 145 V
